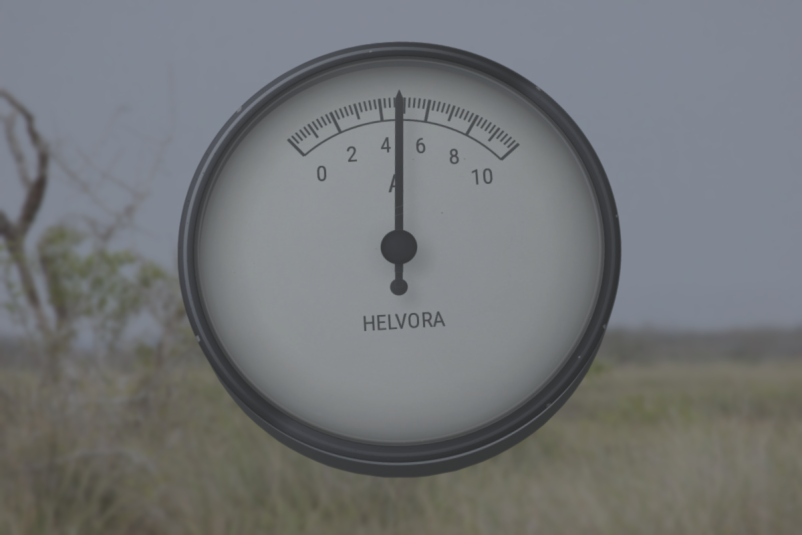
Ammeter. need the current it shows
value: 4.8 A
